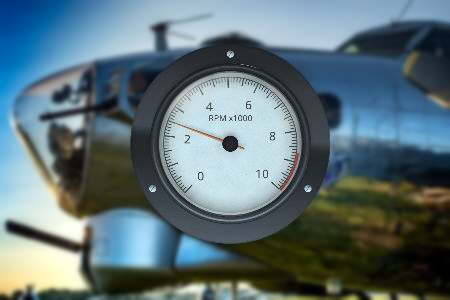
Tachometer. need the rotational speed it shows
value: 2500 rpm
